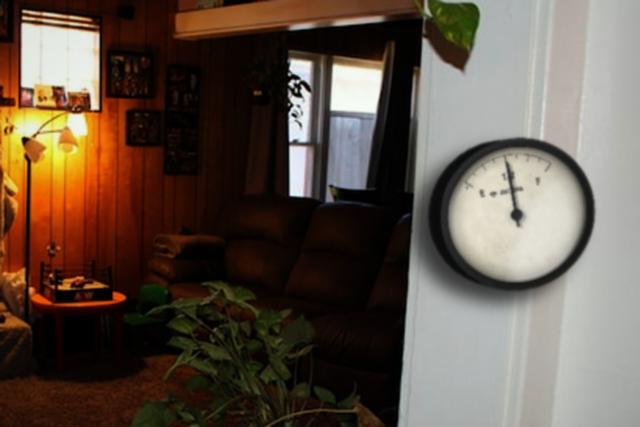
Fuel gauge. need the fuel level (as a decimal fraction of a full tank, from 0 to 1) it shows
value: 0.5
